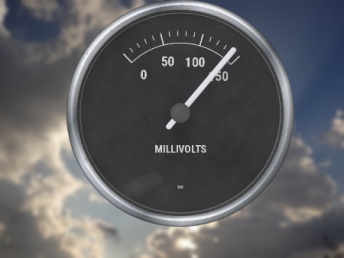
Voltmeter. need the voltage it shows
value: 140 mV
